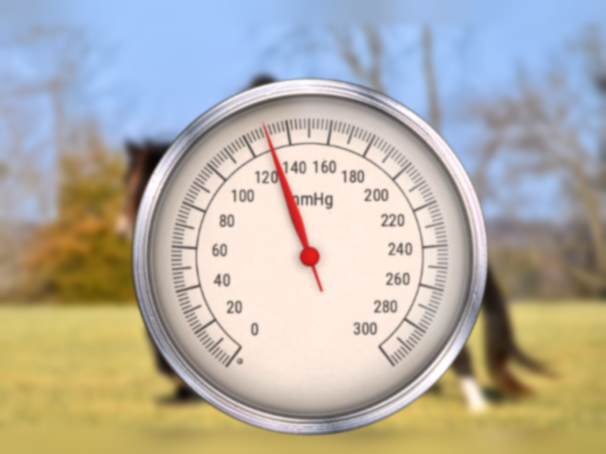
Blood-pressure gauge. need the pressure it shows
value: 130 mmHg
